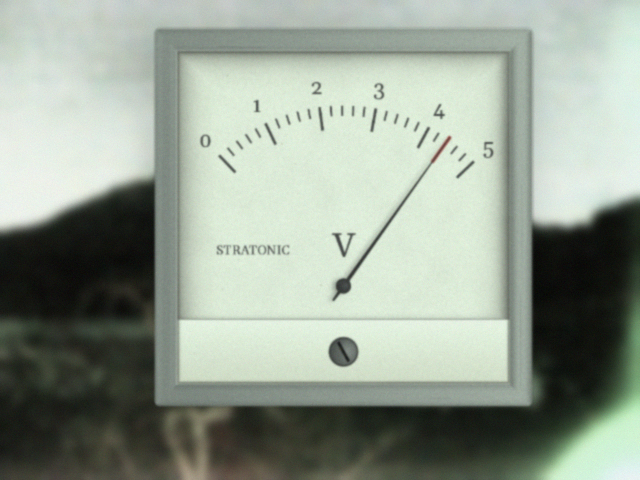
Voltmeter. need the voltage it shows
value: 4.4 V
